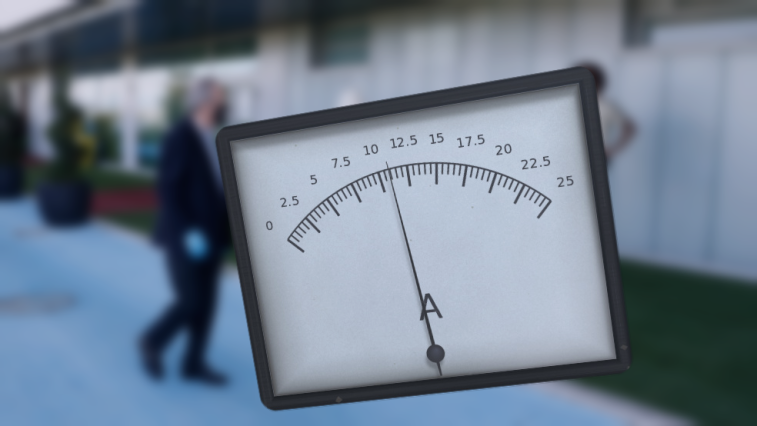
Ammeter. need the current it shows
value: 11 A
